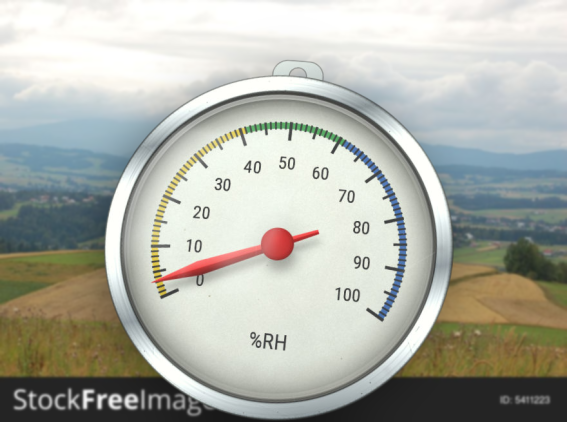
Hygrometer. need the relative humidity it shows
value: 3 %
